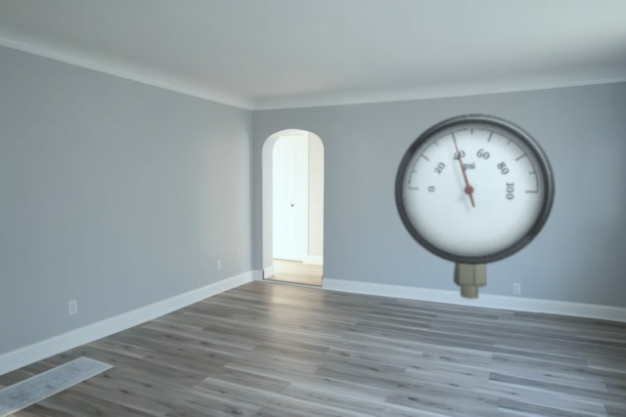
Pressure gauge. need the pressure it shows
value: 40 psi
